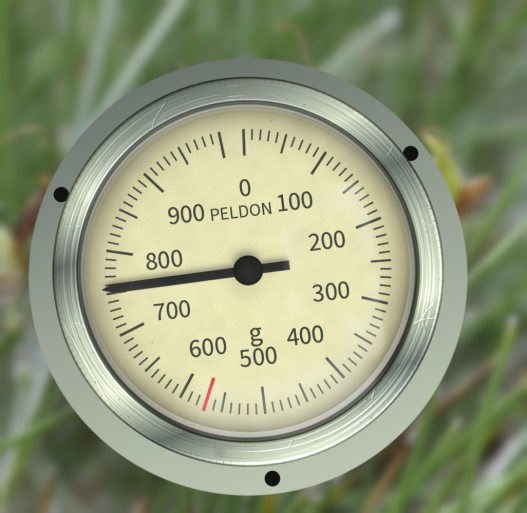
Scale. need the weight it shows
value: 755 g
